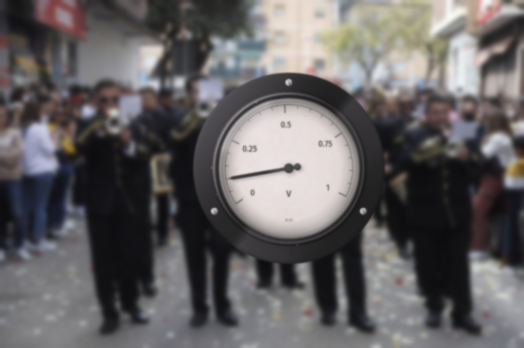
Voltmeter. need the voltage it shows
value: 0.1 V
